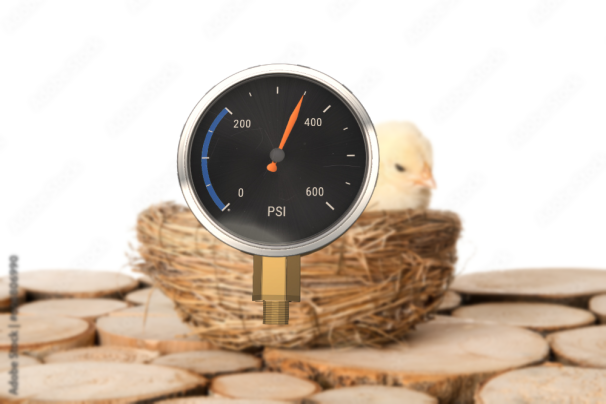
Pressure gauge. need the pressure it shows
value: 350 psi
